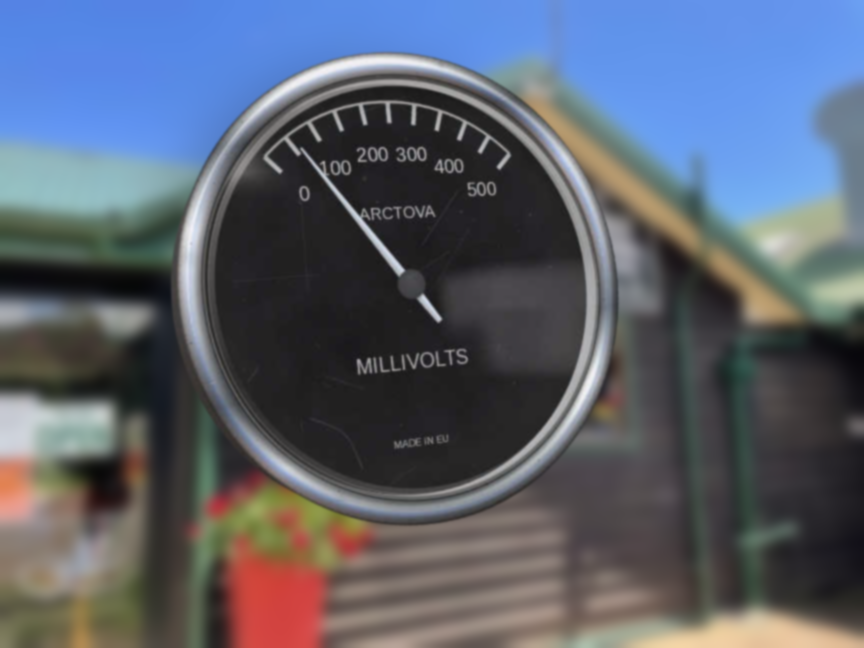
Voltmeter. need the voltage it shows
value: 50 mV
